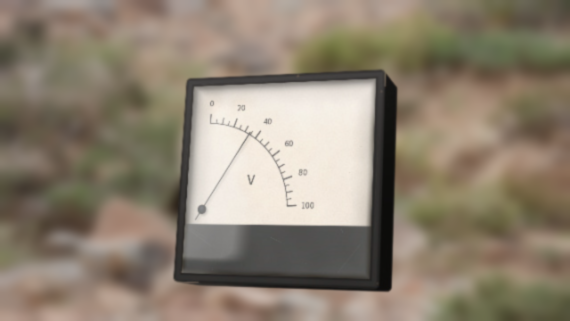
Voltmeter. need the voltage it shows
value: 35 V
